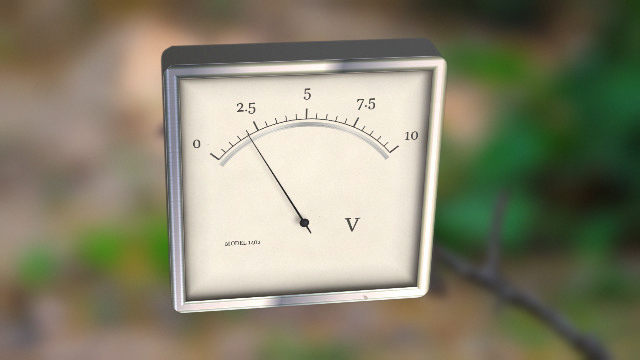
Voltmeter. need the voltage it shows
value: 2 V
